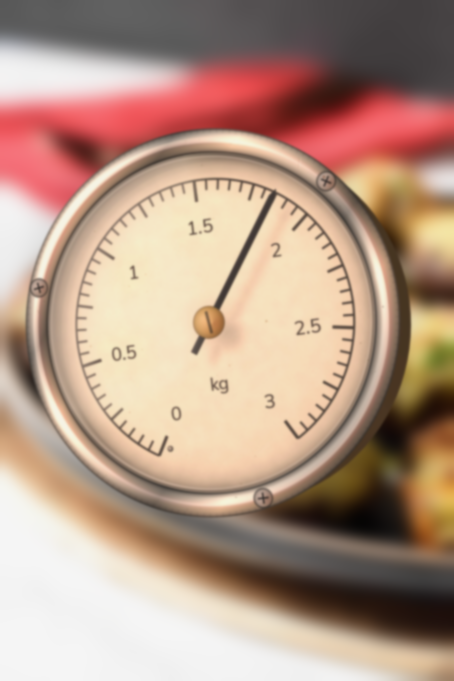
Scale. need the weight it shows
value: 1.85 kg
